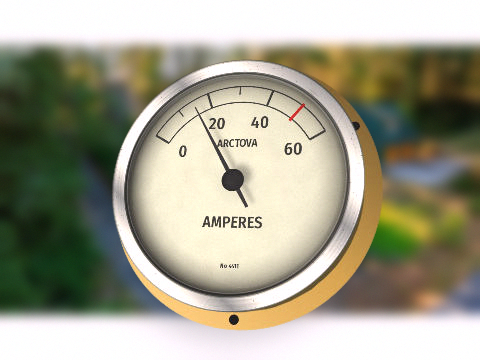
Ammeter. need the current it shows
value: 15 A
